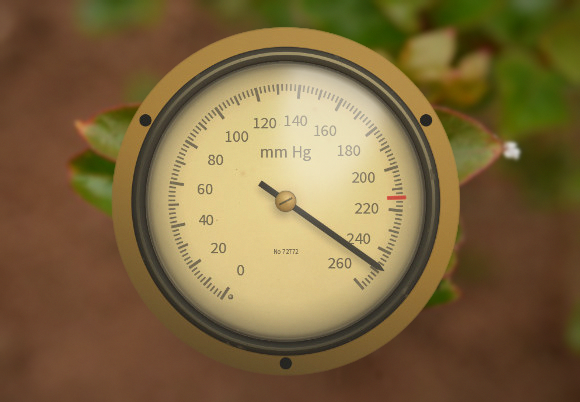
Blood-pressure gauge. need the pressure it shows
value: 248 mmHg
